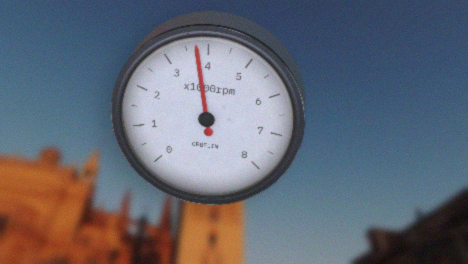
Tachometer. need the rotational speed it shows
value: 3750 rpm
